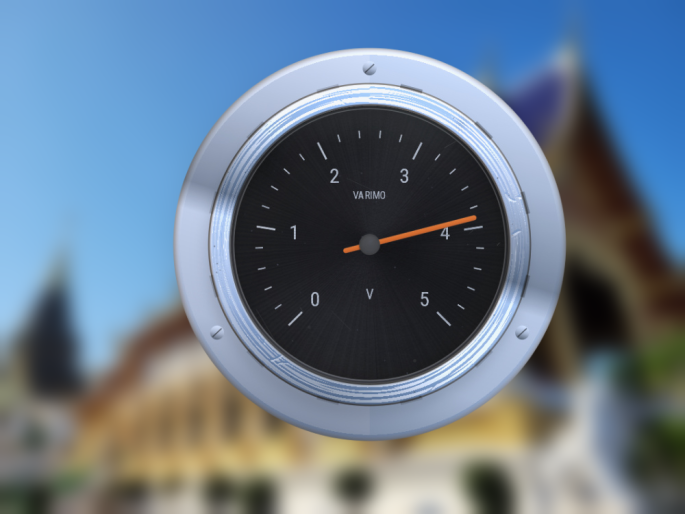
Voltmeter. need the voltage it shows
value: 3.9 V
